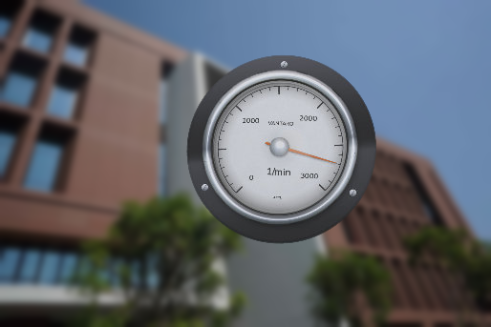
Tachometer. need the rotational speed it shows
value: 2700 rpm
